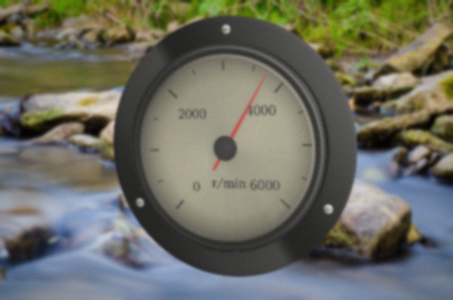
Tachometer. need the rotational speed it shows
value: 3750 rpm
